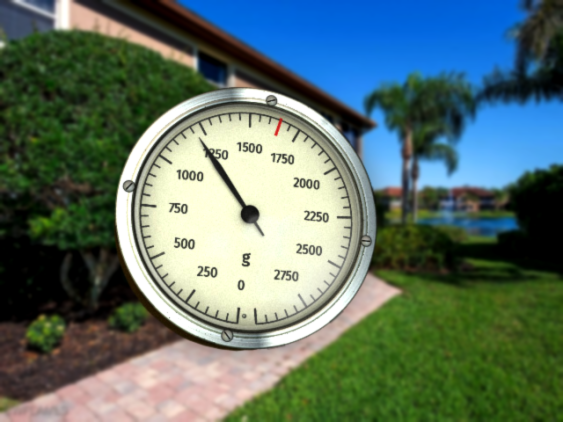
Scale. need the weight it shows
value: 1200 g
